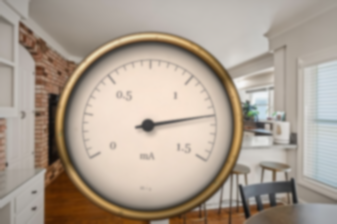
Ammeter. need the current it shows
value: 1.25 mA
